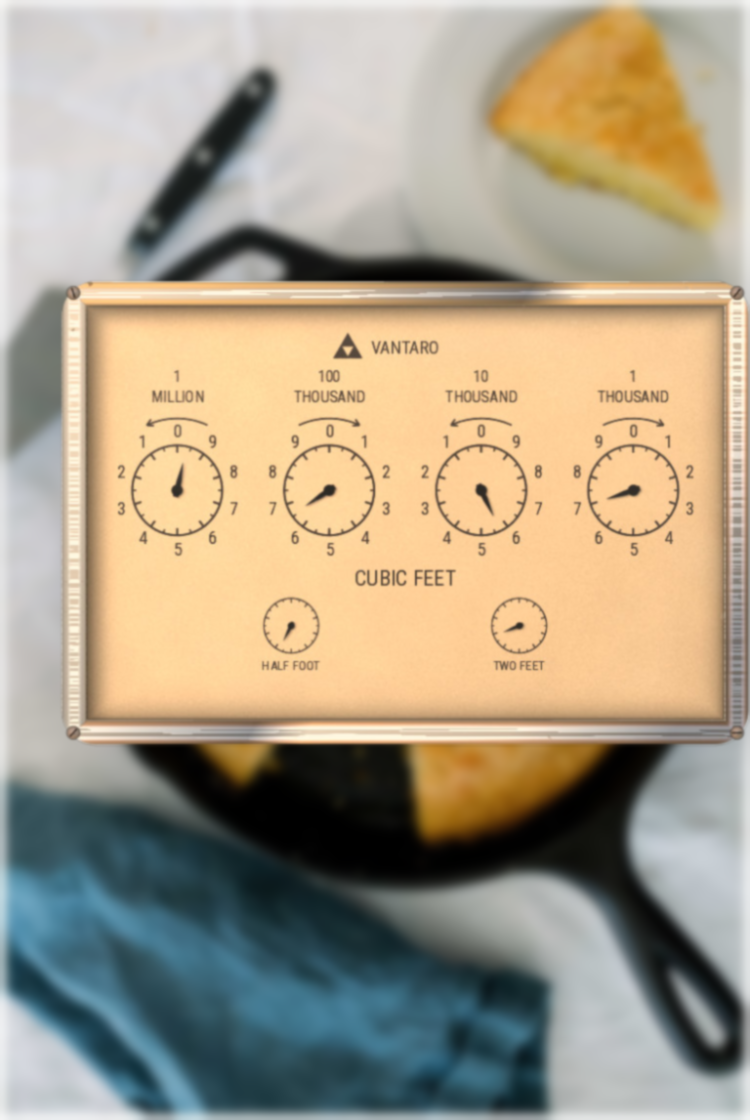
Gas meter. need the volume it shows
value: 965700 ft³
